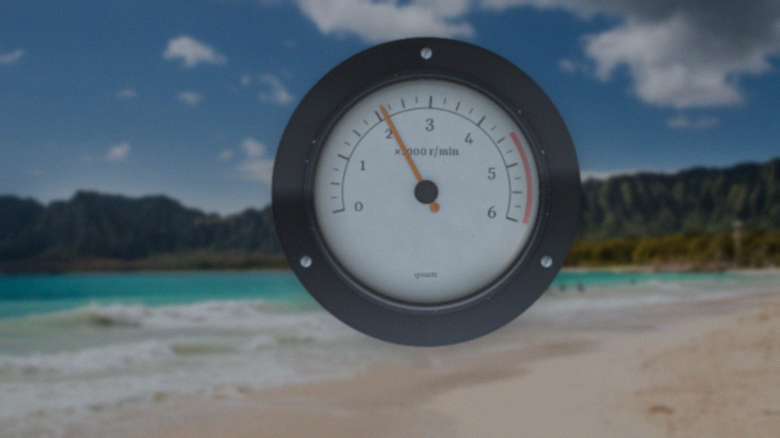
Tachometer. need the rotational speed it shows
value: 2125 rpm
